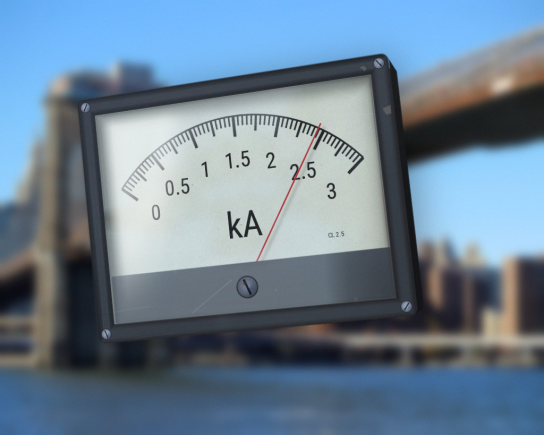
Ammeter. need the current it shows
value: 2.45 kA
